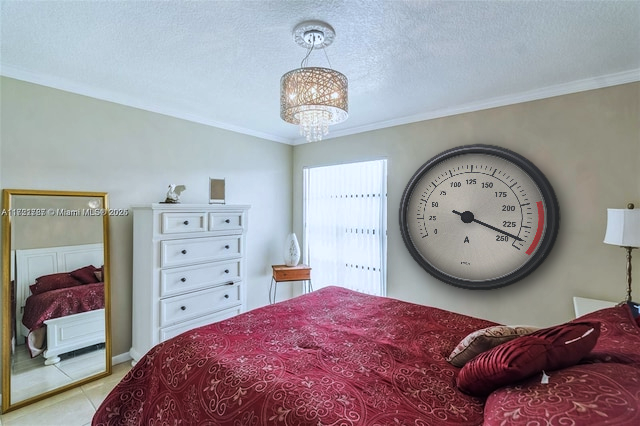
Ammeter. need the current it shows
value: 240 A
